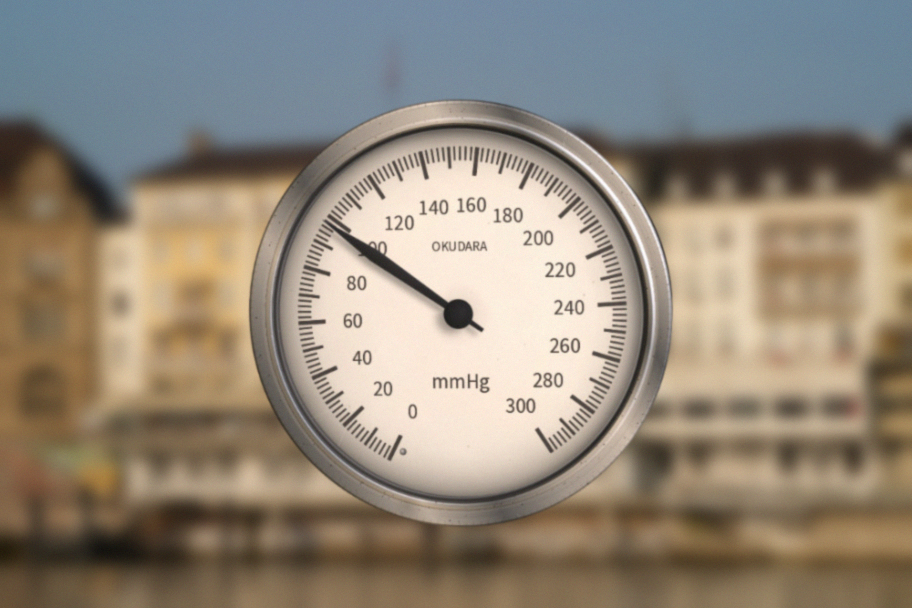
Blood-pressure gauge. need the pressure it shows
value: 98 mmHg
